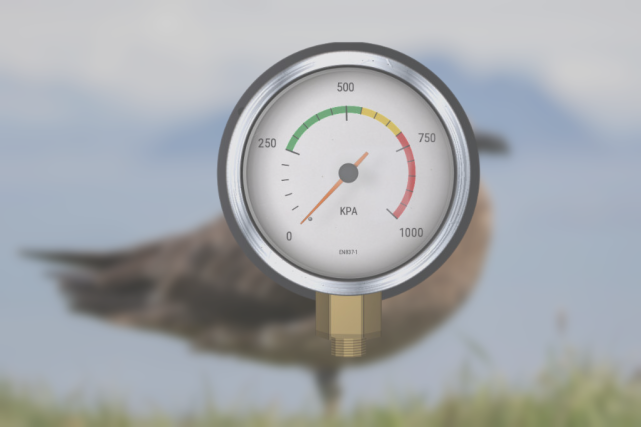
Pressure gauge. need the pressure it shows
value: 0 kPa
